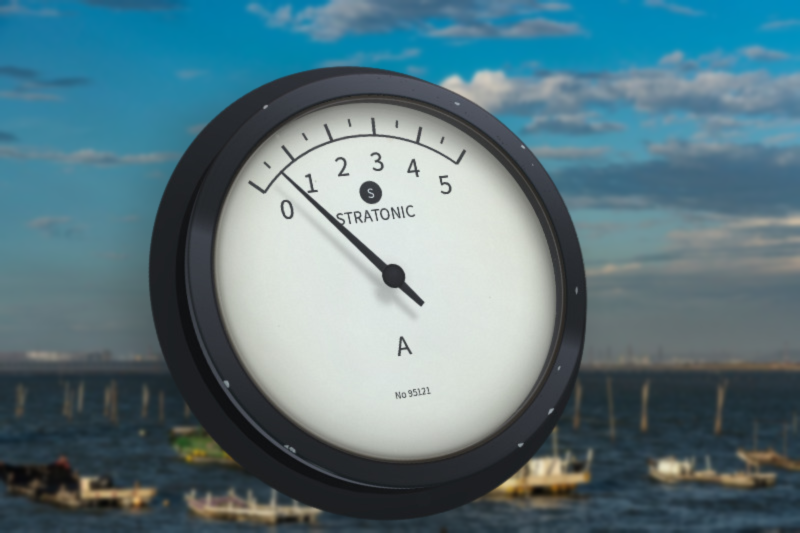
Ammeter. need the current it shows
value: 0.5 A
